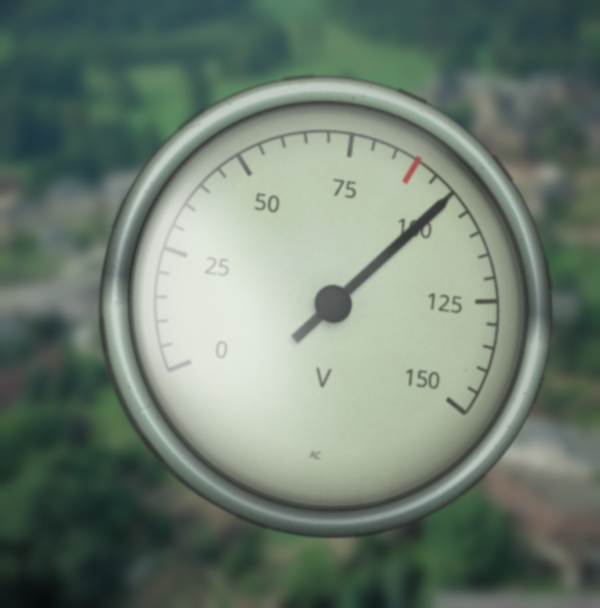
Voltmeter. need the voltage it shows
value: 100 V
